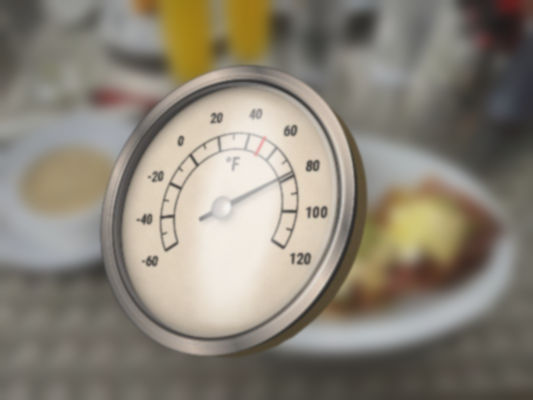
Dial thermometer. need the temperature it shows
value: 80 °F
